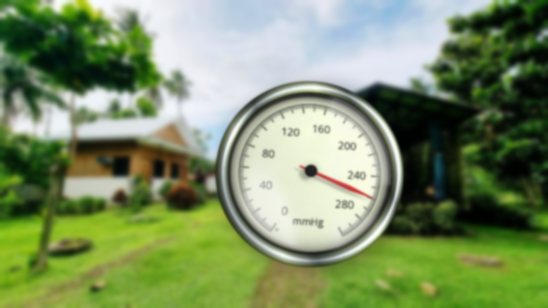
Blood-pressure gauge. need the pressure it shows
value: 260 mmHg
